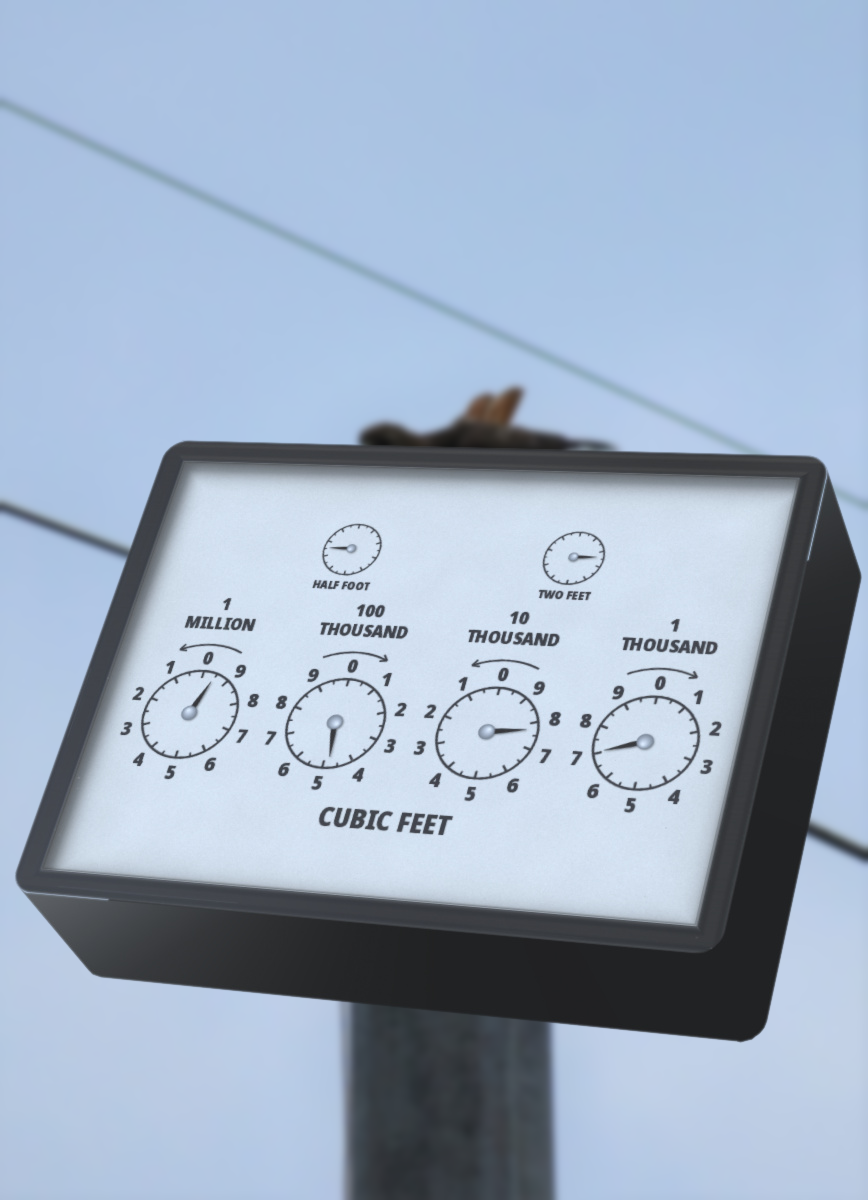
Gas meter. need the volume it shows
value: 947700 ft³
